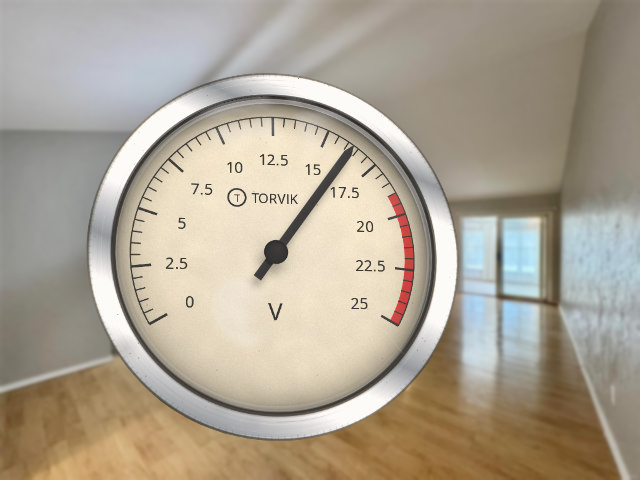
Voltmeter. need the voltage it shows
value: 16.25 V
